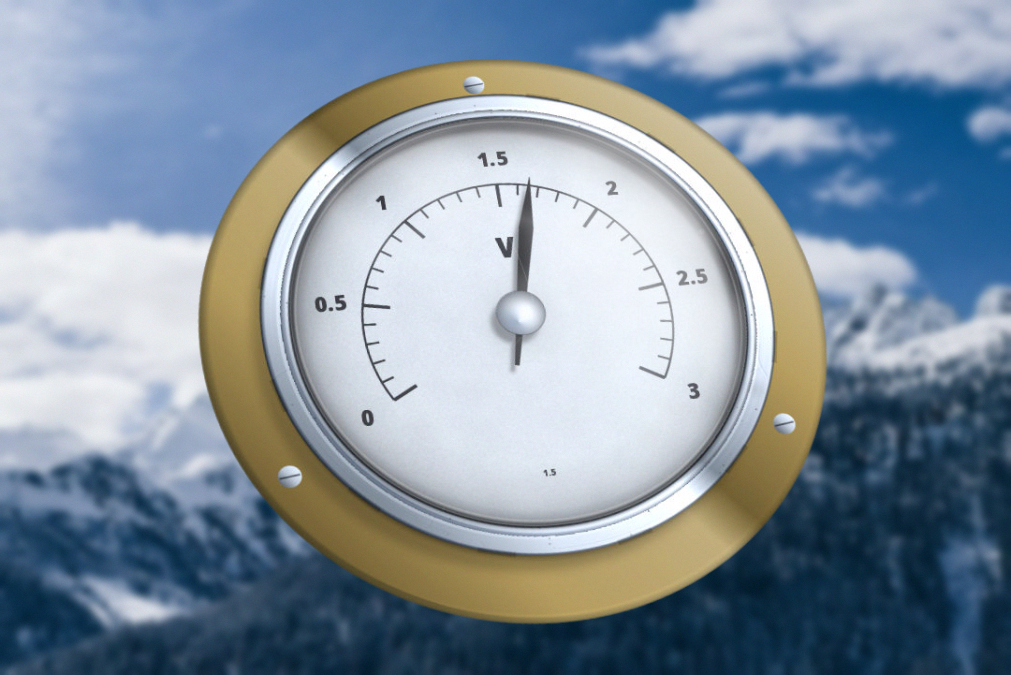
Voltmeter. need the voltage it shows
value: 1.65 V
